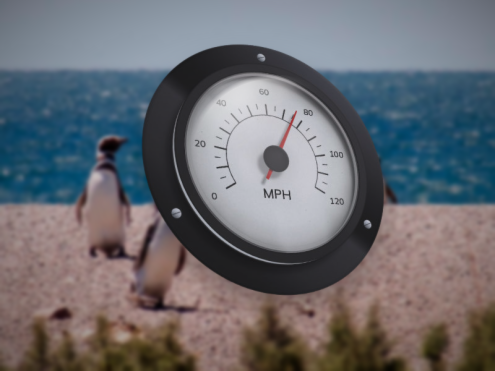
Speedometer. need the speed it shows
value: 75 mph
